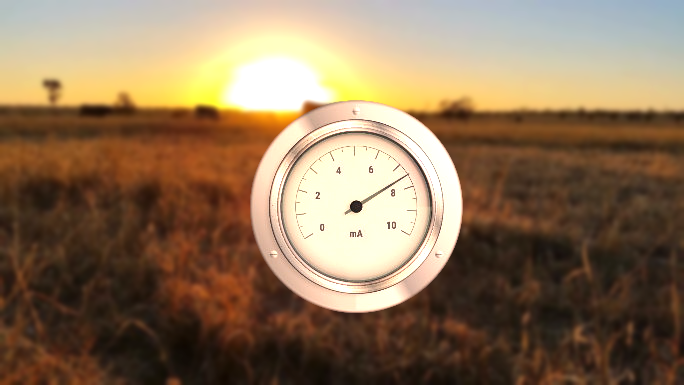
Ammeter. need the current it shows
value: 7.5 mA
